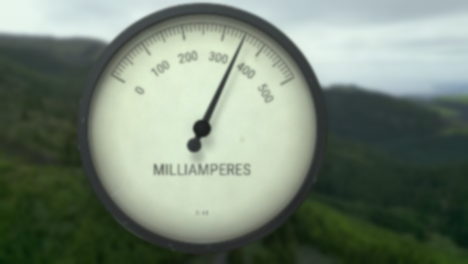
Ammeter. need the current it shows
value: 350 mA
